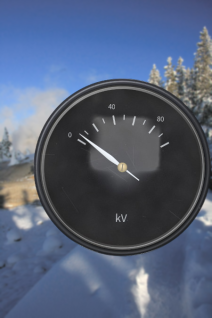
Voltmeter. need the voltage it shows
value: 5 kV
